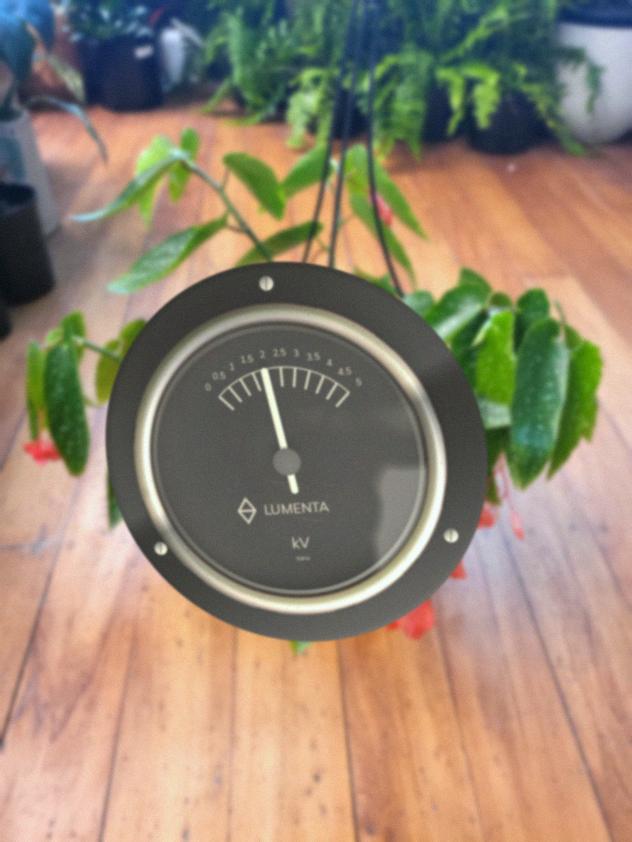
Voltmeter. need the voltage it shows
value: 2 kV
